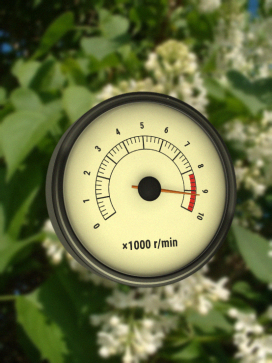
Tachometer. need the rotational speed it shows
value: 9200 rpm
